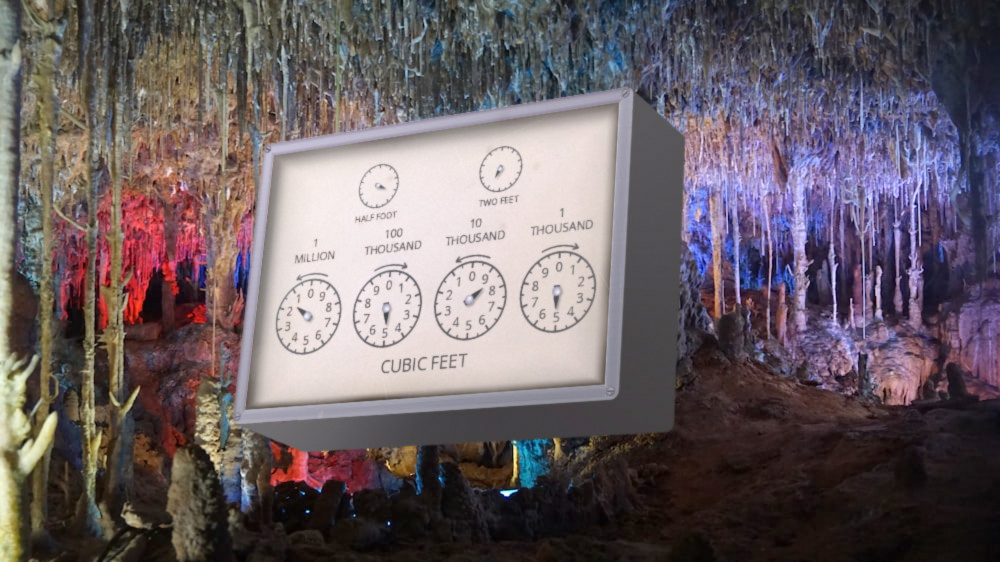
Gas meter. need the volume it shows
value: 148500 ft³
